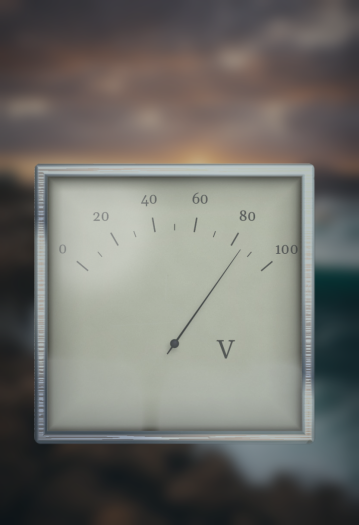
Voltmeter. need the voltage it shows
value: 85 V
